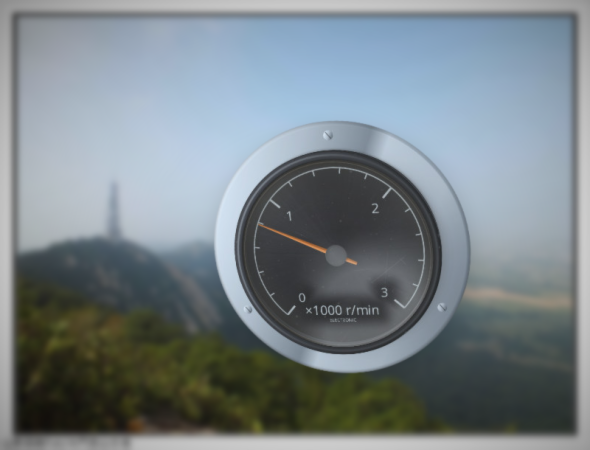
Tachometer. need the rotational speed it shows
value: 800 rpm
